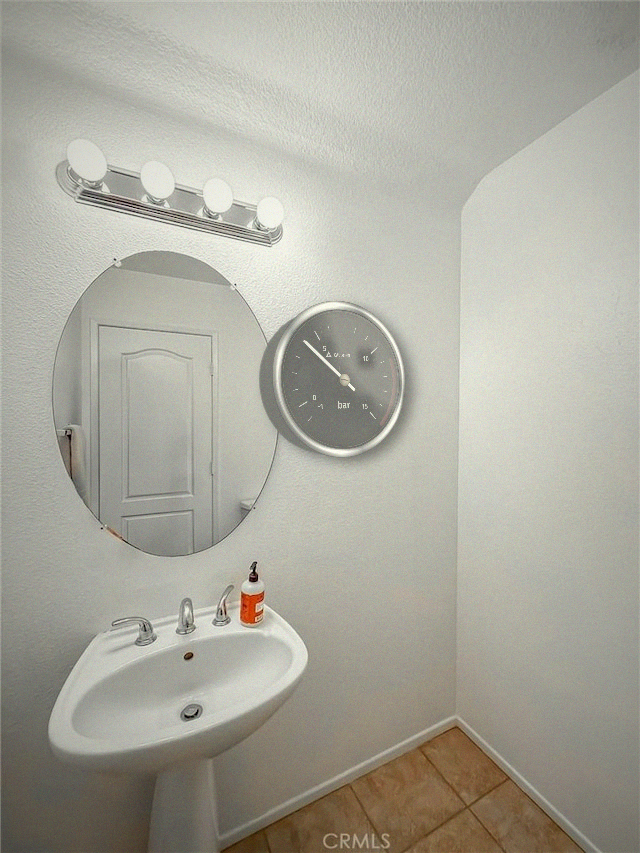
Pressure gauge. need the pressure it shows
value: 4 bar
